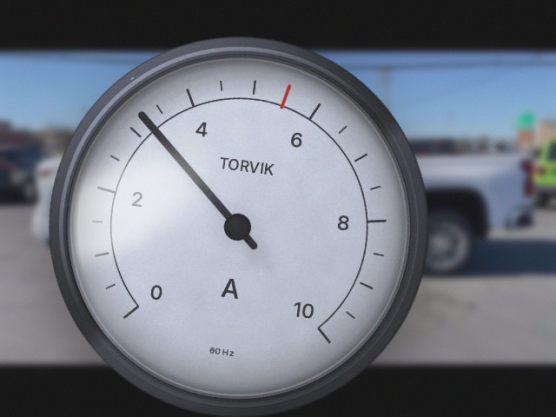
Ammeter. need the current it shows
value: 3.25 A
